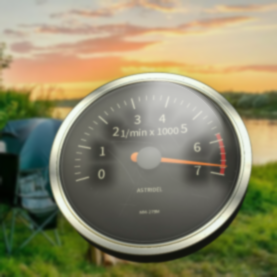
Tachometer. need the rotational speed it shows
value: 6800 rpm
